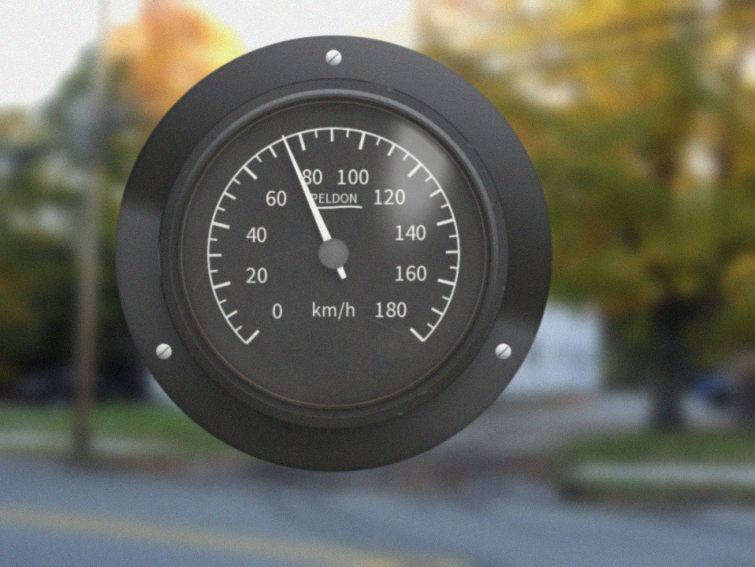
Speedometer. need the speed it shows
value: 75 km/h
